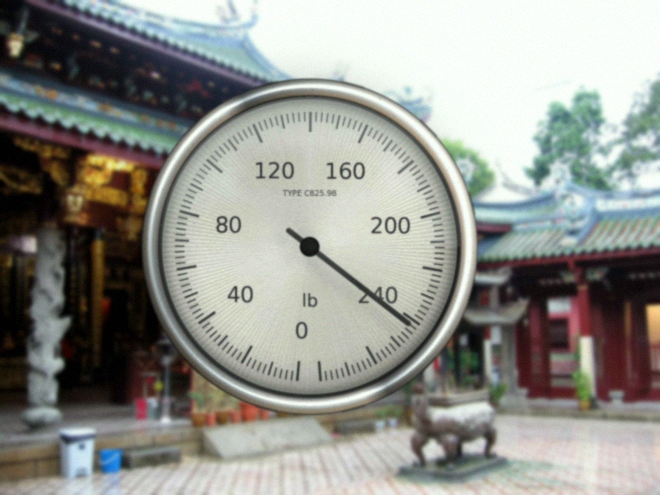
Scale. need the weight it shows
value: 242 lb
